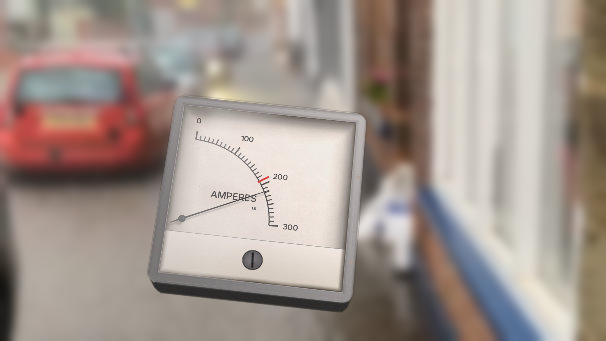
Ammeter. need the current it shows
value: 220 A
